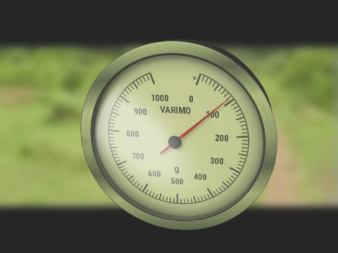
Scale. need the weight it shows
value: 90 g
